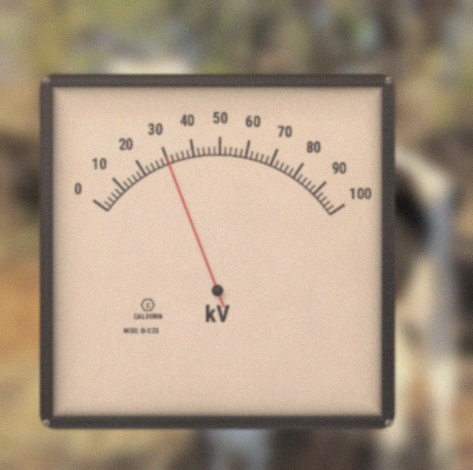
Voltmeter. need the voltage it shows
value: 30 kV
